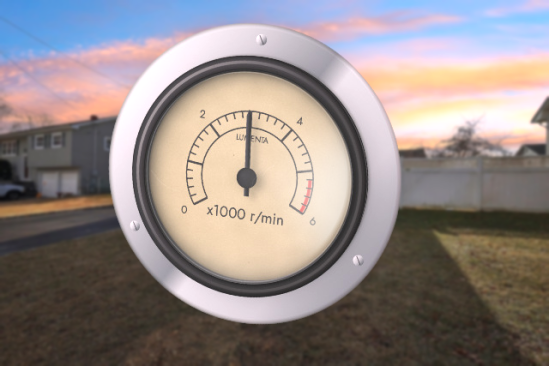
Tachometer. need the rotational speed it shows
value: 3000 rpm
